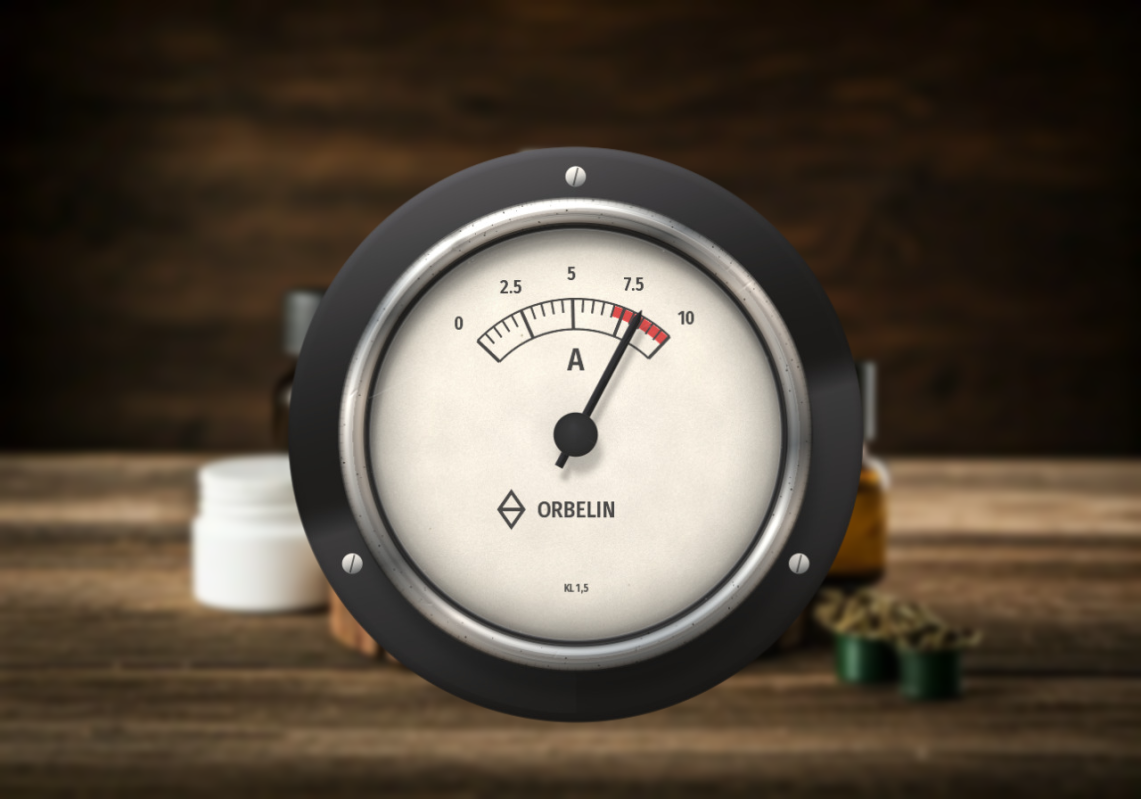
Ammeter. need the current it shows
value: 8.25 A
